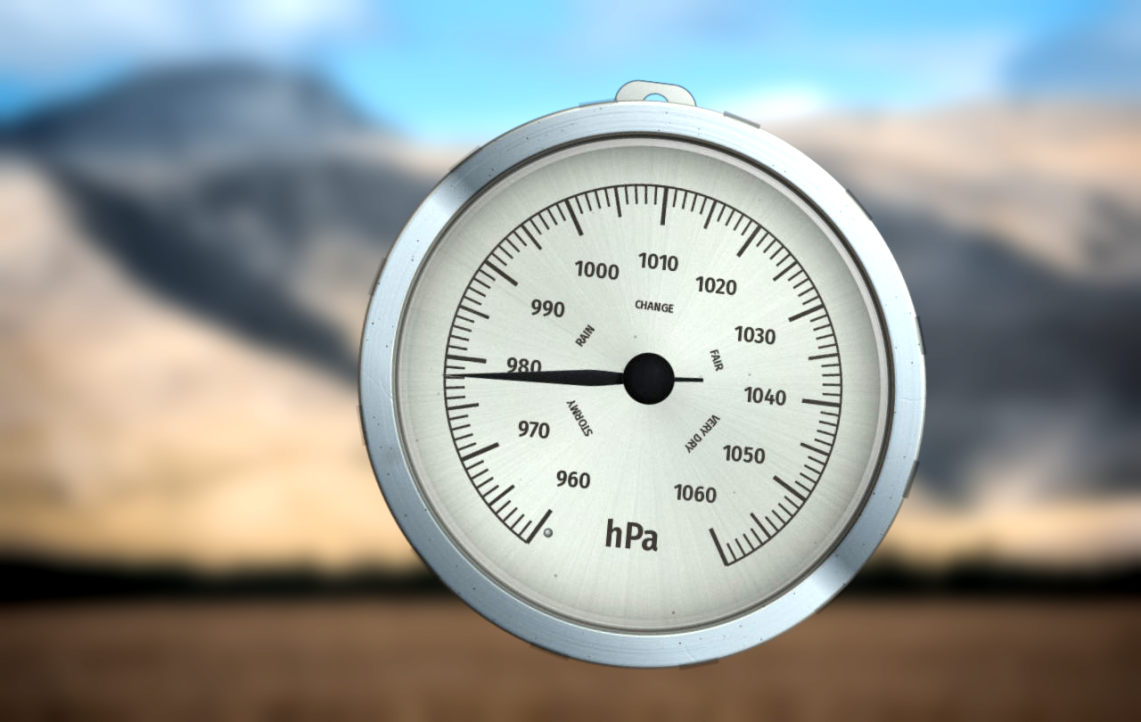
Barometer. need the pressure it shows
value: 978 hPa
